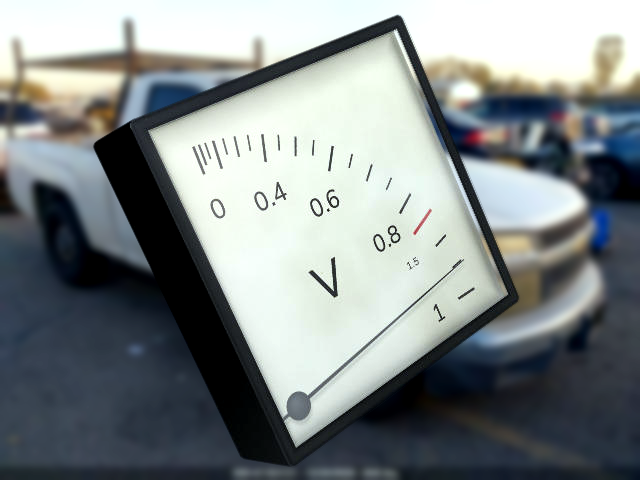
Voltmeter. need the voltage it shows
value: 0.95 V
